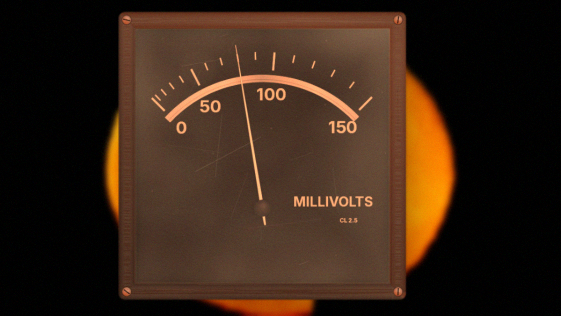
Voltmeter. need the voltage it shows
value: 80 mV
